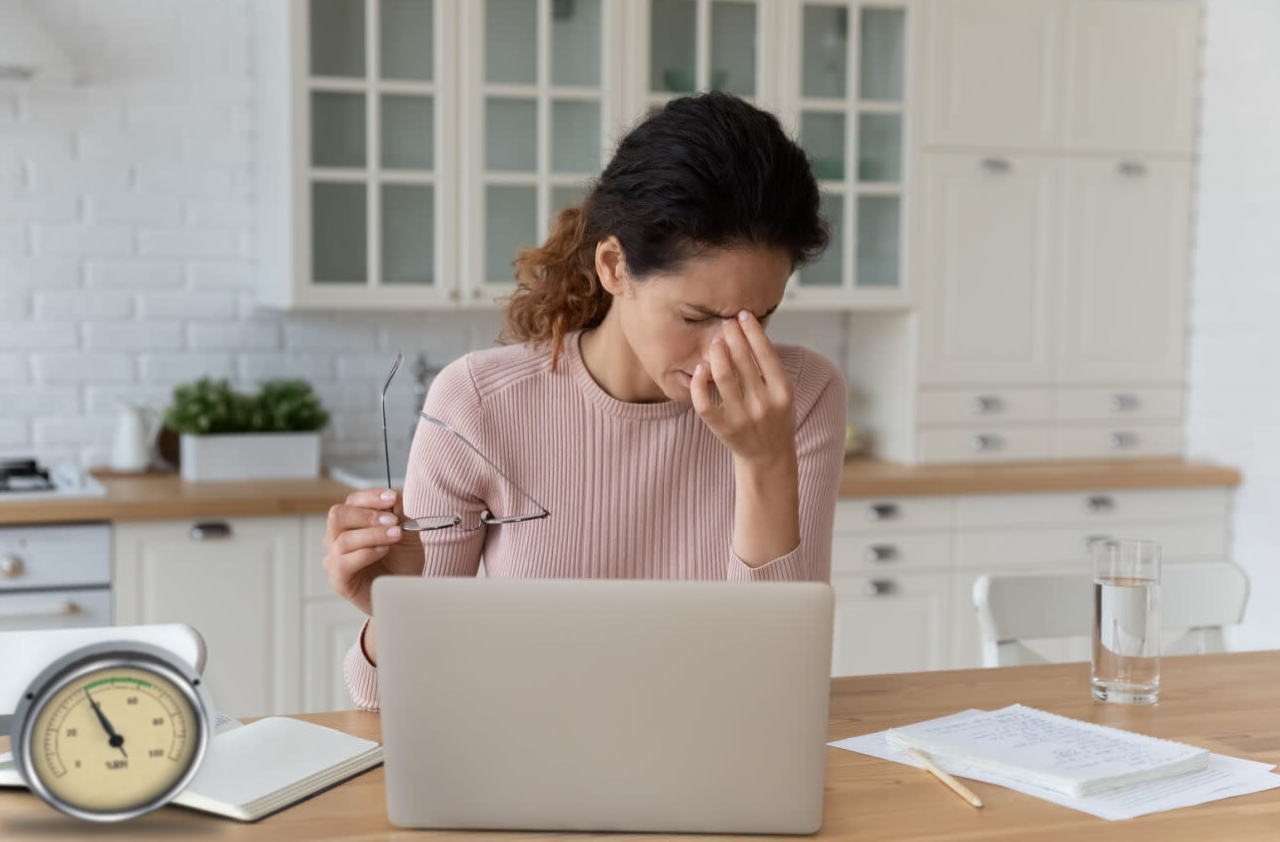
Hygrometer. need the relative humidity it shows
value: 40 %
